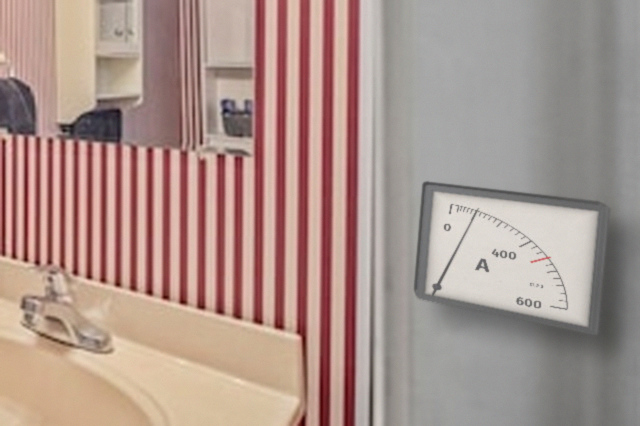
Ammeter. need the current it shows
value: 200 A
